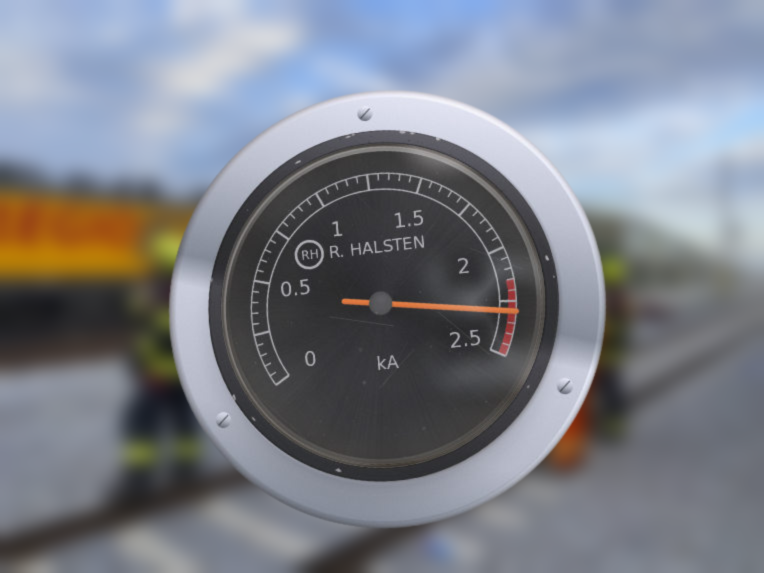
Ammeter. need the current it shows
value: 2.3 kA
